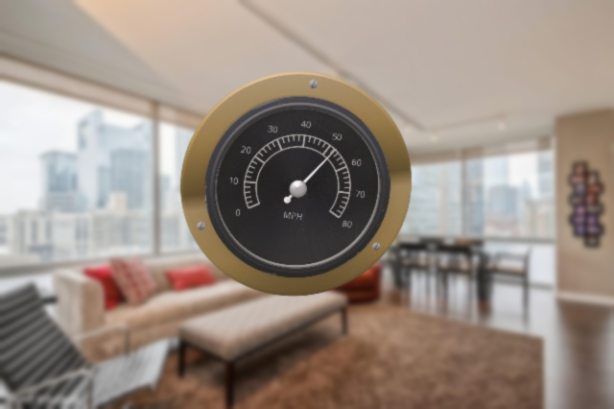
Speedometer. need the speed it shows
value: 52 mph
